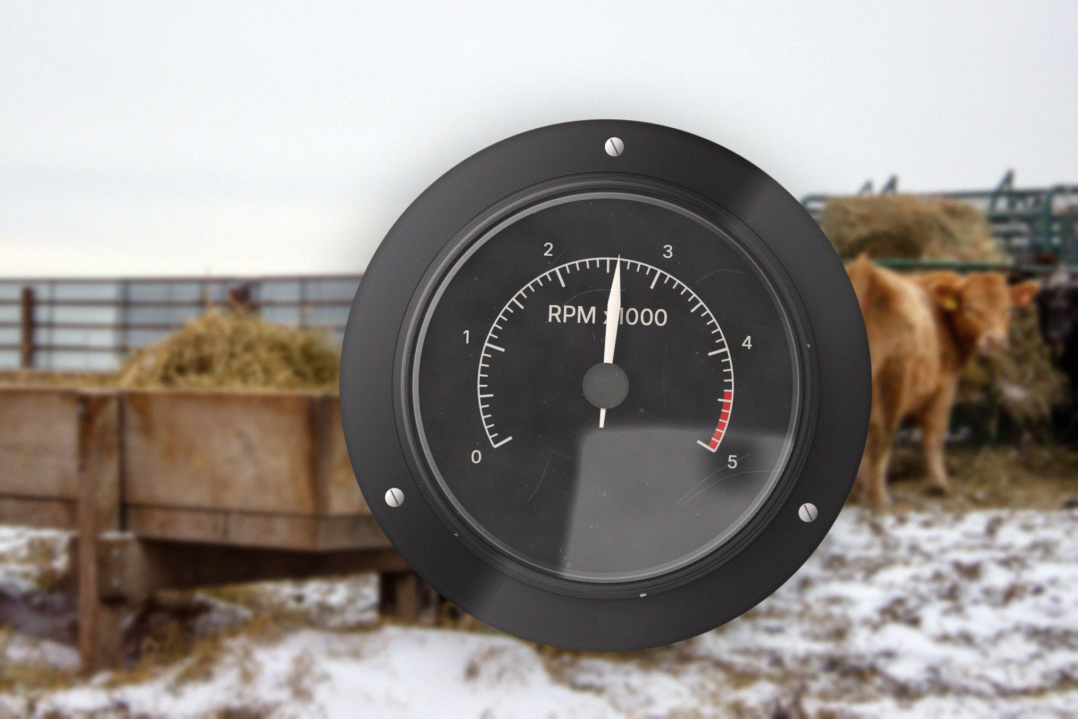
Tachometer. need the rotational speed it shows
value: 2600 rpm
